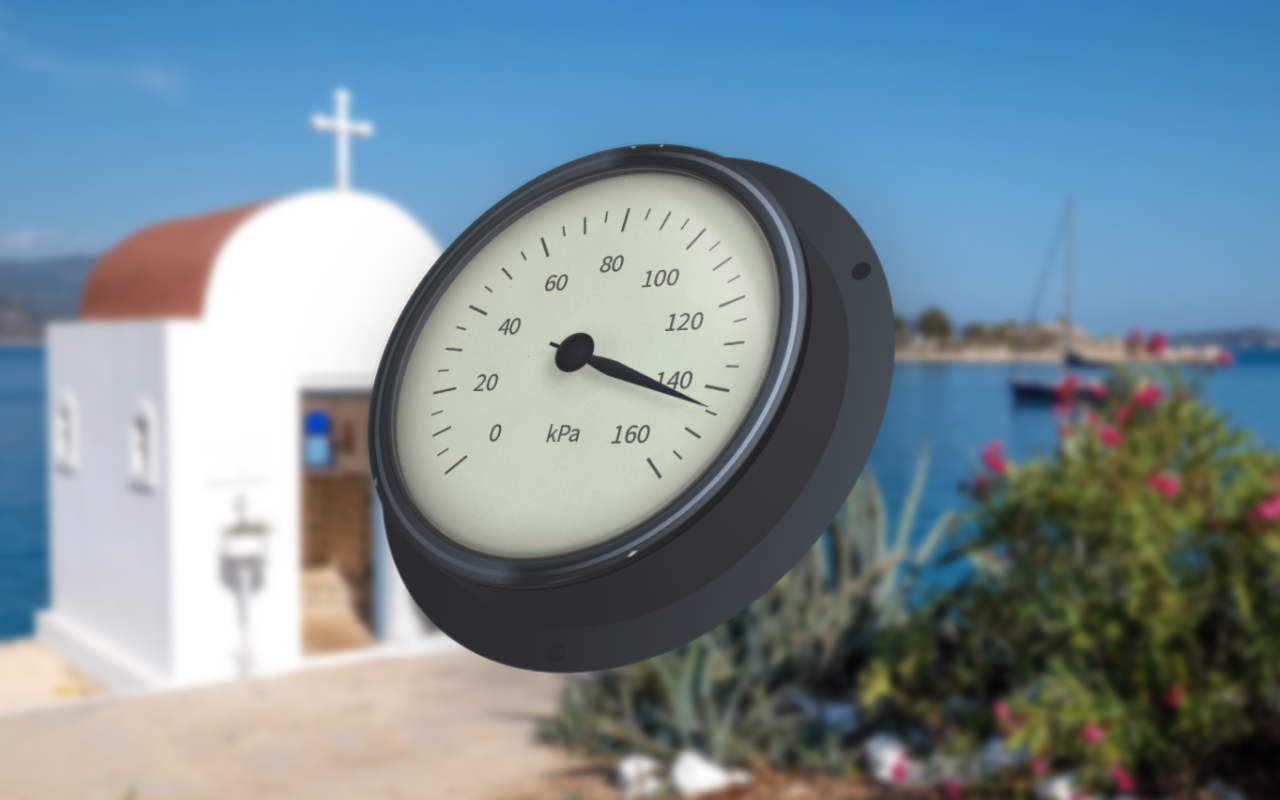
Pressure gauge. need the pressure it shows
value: 145 kPa
